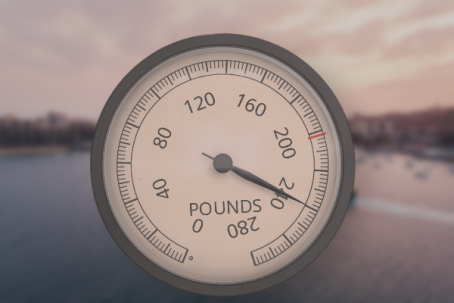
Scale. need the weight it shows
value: 240 lb
